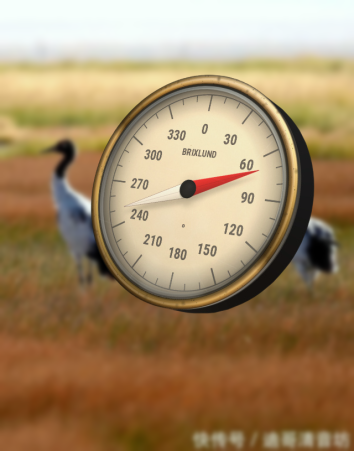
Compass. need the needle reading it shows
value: 70 °
